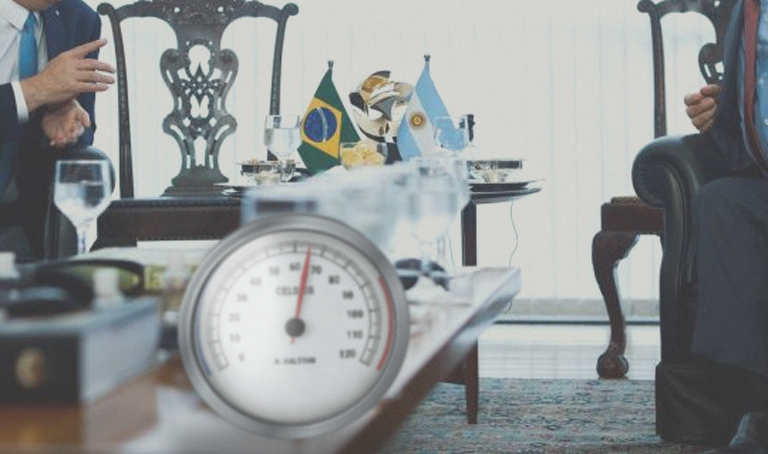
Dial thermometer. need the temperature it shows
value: 65 °C
